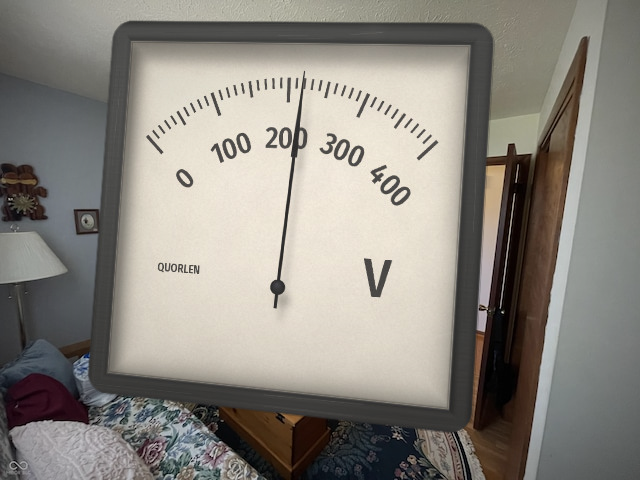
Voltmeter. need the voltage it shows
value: 220 V
